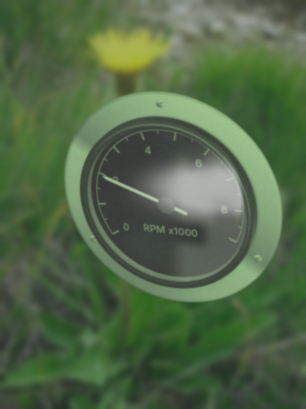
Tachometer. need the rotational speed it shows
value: 2000 rpm
